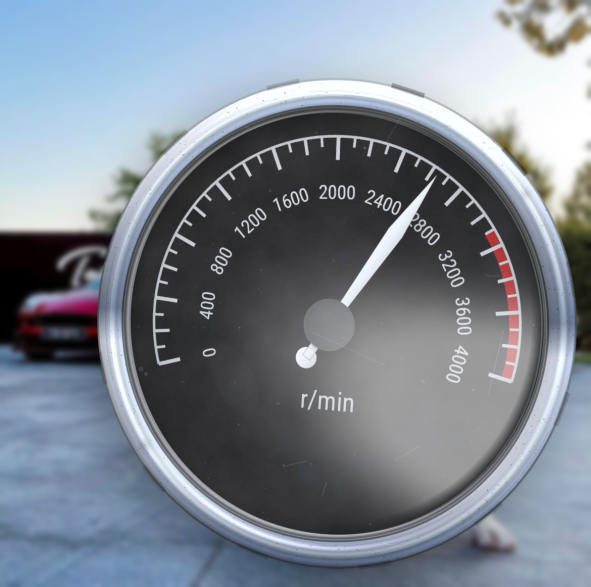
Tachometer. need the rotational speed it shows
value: 2650 rpm
